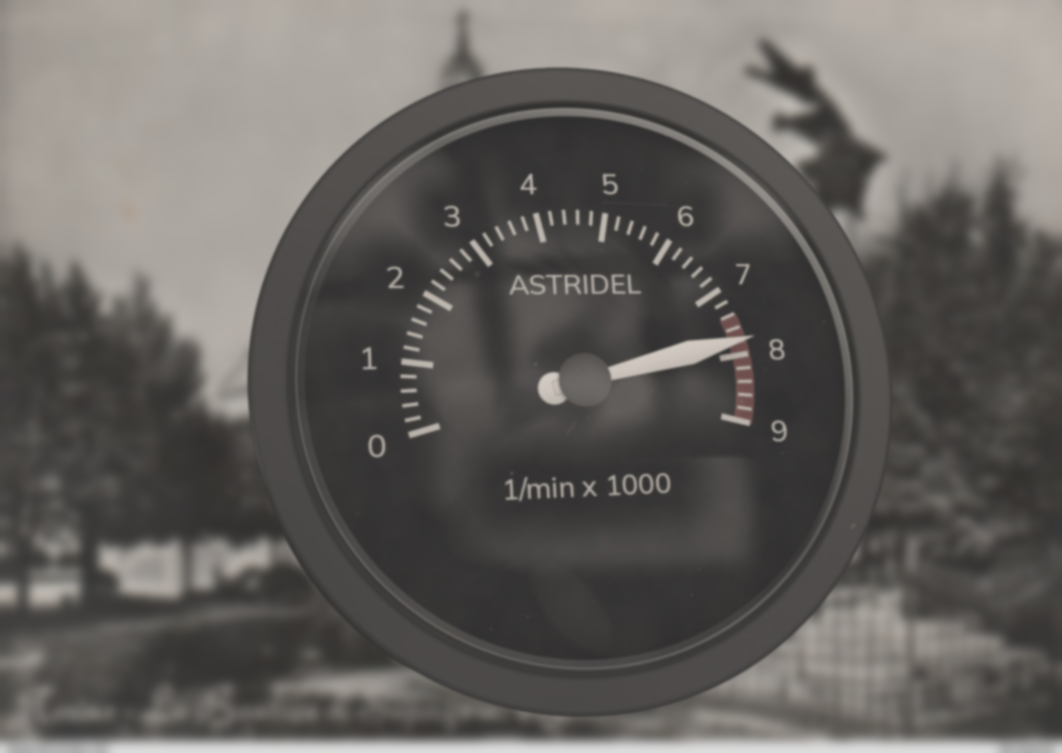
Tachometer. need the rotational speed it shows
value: 7800 rpm
